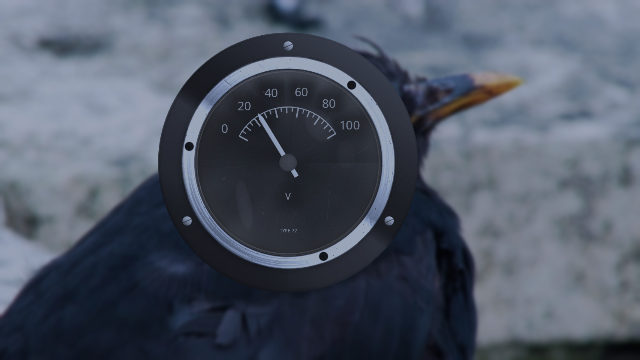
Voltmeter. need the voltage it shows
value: 25 V
